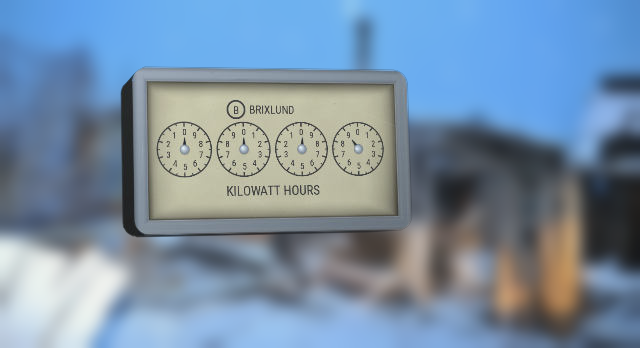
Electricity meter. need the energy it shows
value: 9999 kWh
